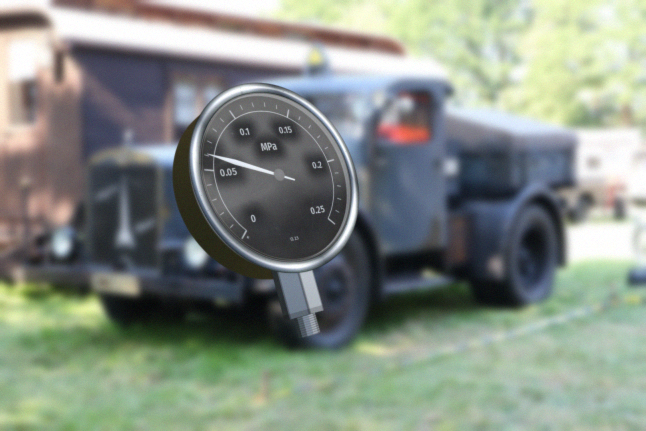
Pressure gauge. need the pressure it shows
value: 0.06 MPa
